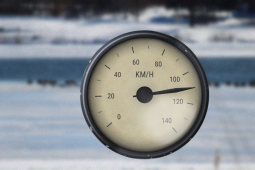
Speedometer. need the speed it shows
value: 110 km/h
